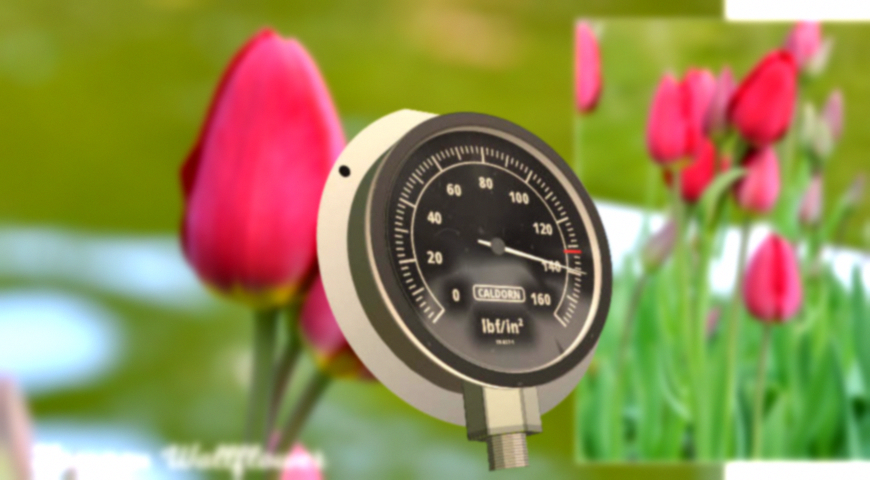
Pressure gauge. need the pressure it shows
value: 140 psi
